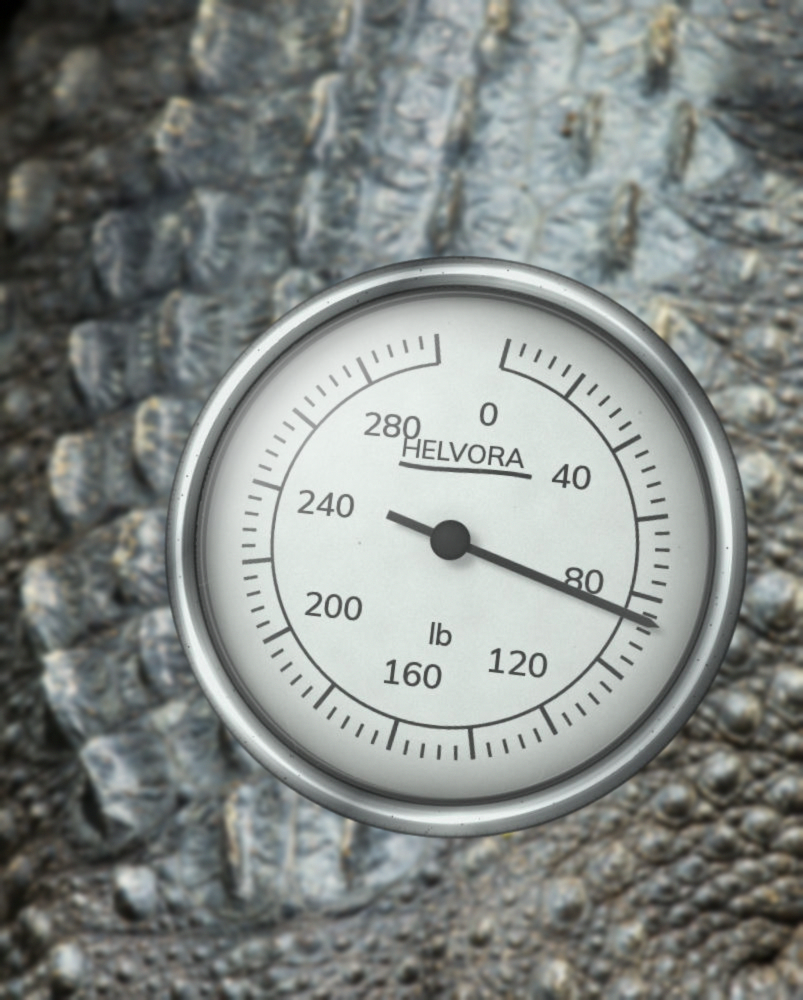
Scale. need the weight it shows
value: 86 lb
